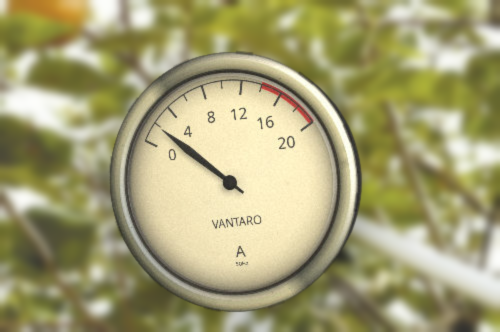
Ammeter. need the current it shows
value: 2 A
